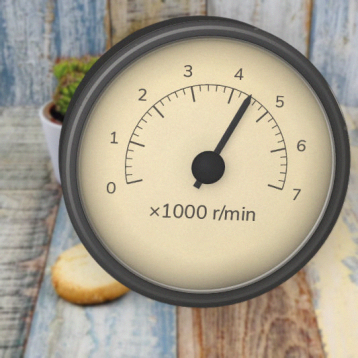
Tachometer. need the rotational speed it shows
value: 4400 rpm
